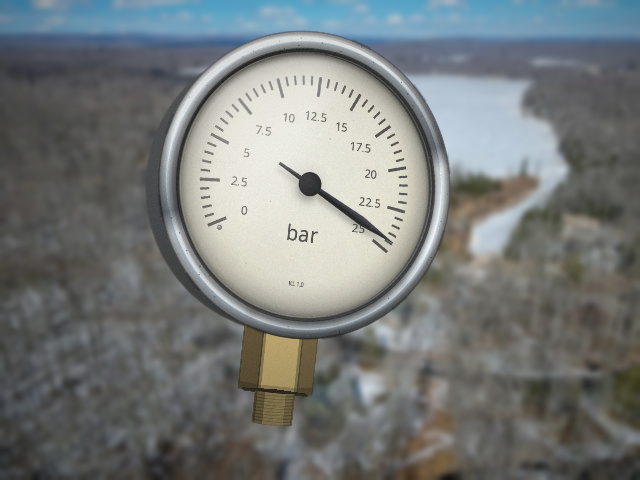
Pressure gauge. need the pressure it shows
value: 24.5 bar
